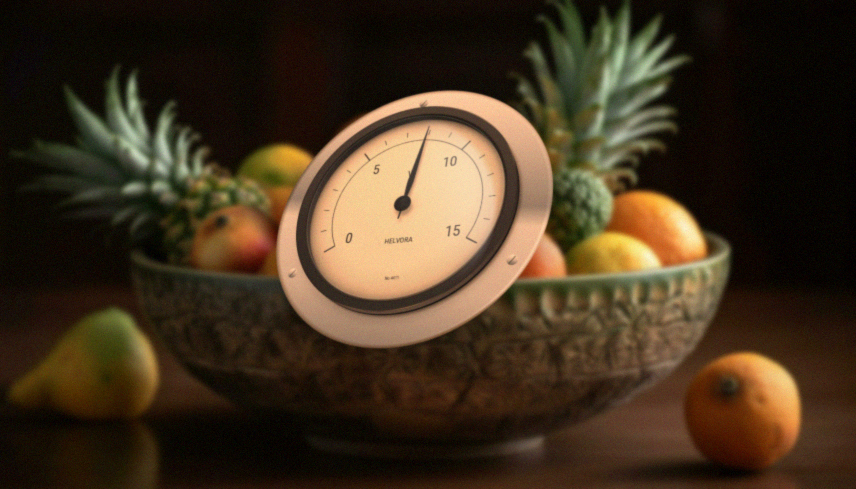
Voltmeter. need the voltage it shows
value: 8 V
